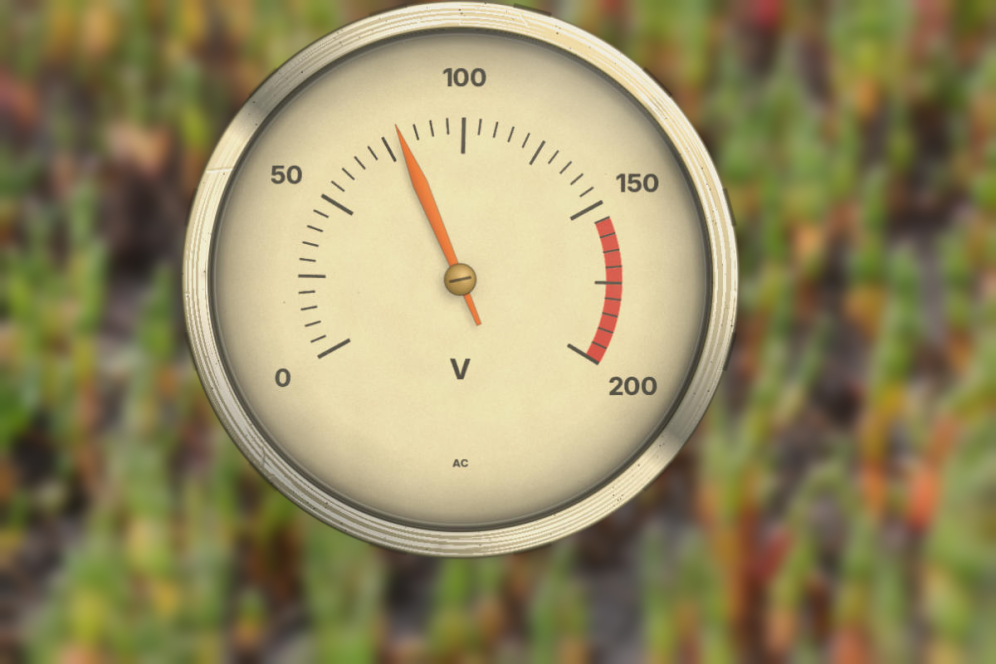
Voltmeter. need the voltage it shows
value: 80 V
